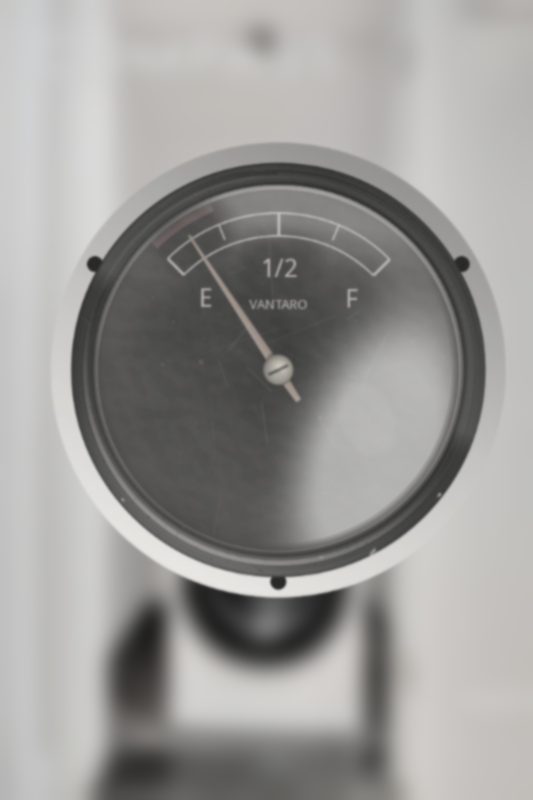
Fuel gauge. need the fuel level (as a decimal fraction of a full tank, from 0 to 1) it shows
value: 0.125
